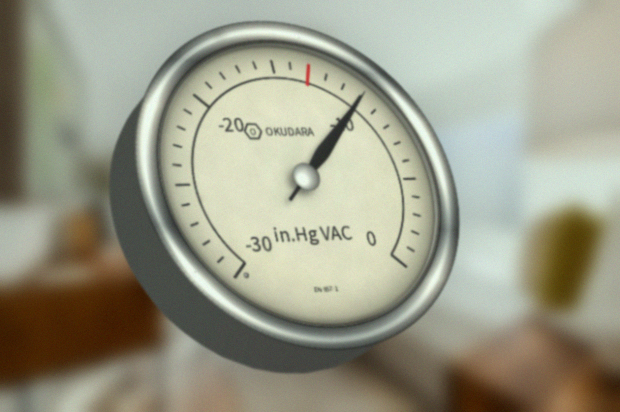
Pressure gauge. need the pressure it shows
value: -10 inHg
